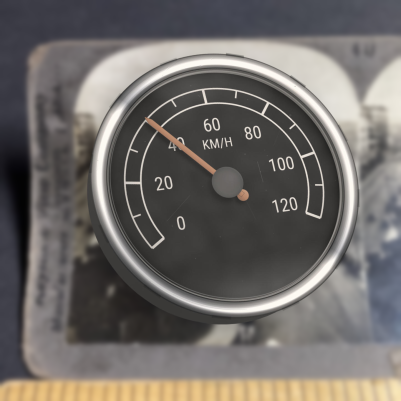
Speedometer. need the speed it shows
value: 40 km/h
